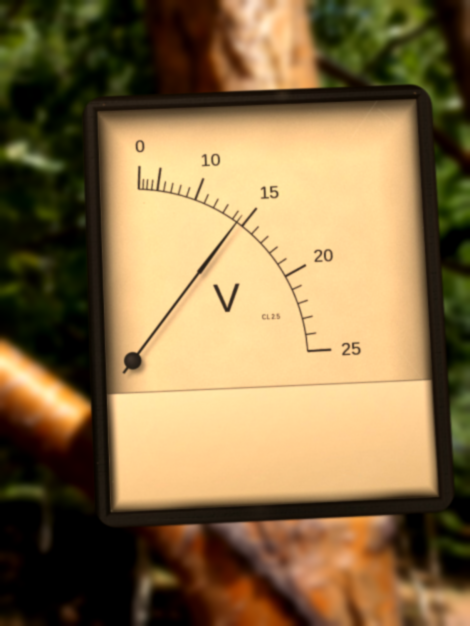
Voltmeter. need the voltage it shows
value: 14.5 V
